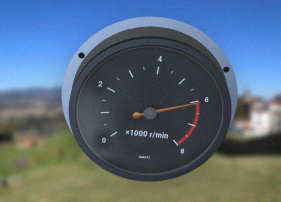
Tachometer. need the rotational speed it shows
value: 6000 rpm
